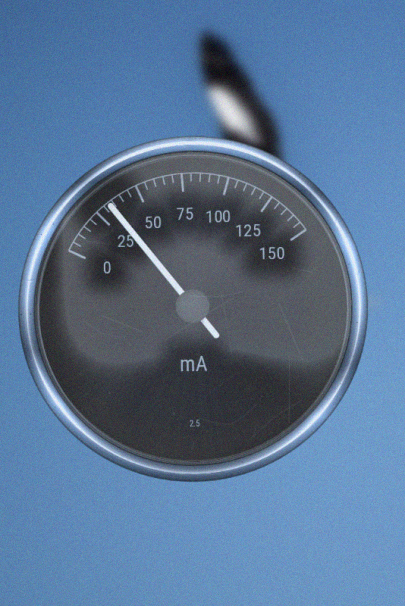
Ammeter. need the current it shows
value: 32.5 mA
